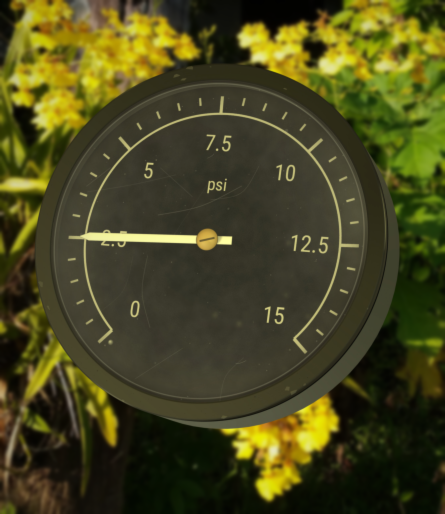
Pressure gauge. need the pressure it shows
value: 2.5 psi
